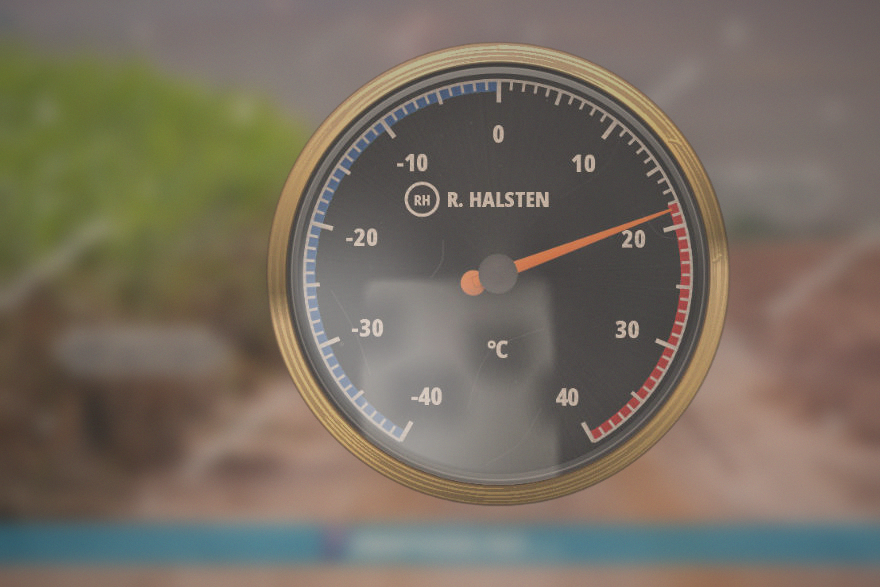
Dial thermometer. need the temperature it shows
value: 18.5 °C
